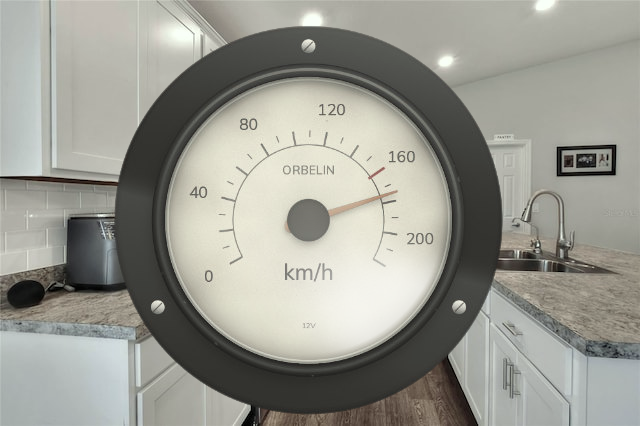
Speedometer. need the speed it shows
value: 175 km/h
